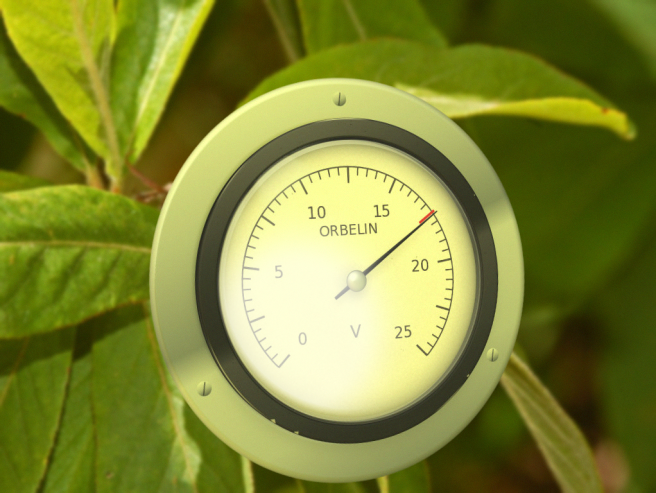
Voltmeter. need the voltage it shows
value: 17.5 V
